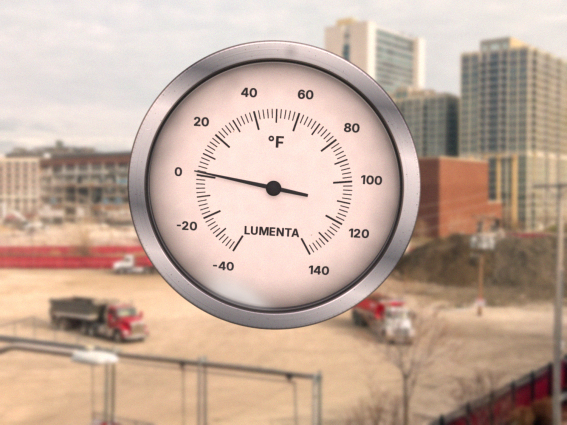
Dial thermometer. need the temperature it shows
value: 2 °F
